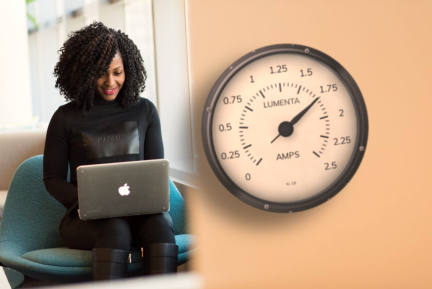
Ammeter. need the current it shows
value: 1.75 A
